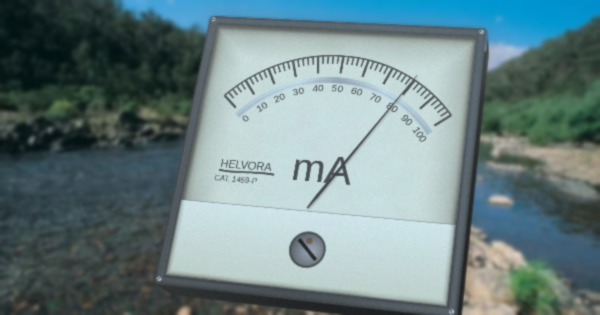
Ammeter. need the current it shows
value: 80 mA
